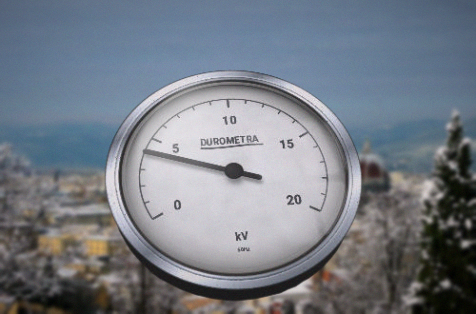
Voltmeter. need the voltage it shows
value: 4 kV
